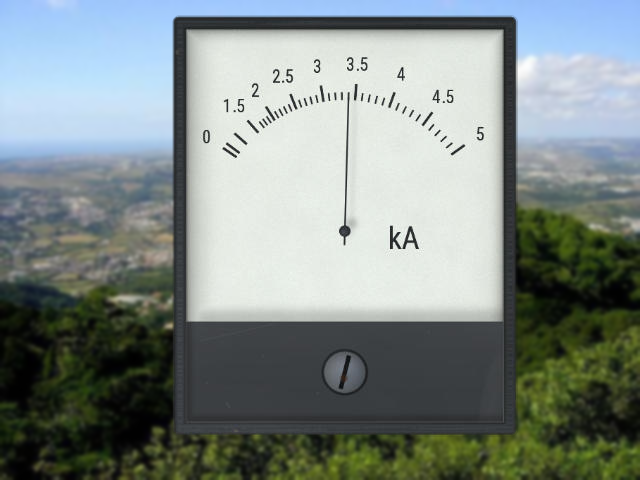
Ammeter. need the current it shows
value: 3.4 kA
